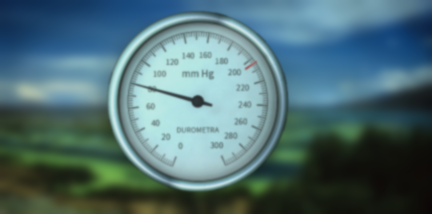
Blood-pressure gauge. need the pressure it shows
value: 80 mmHg
